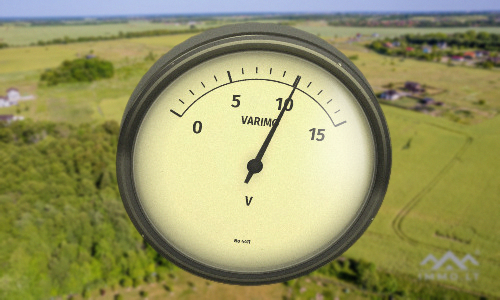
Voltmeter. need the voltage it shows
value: 10 V
